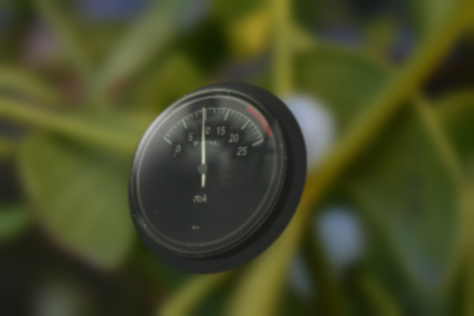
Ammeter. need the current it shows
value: 10 mA
